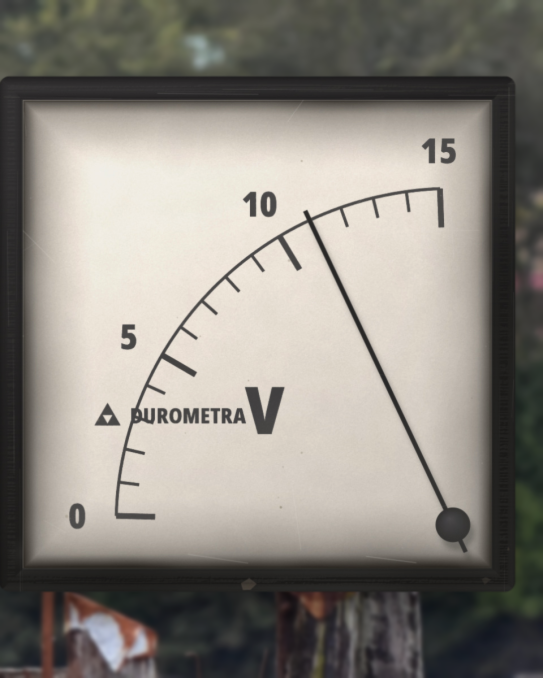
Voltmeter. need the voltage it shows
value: 11 V
